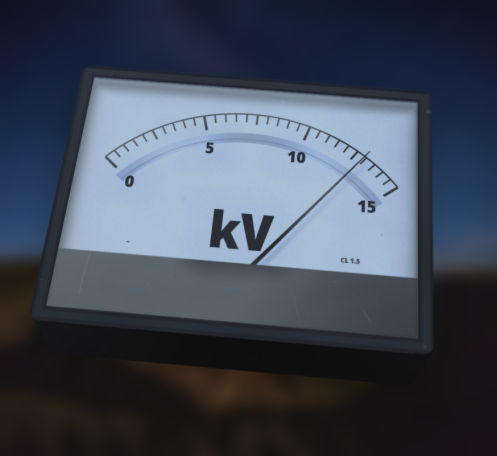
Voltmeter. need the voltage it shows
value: 13 kV
